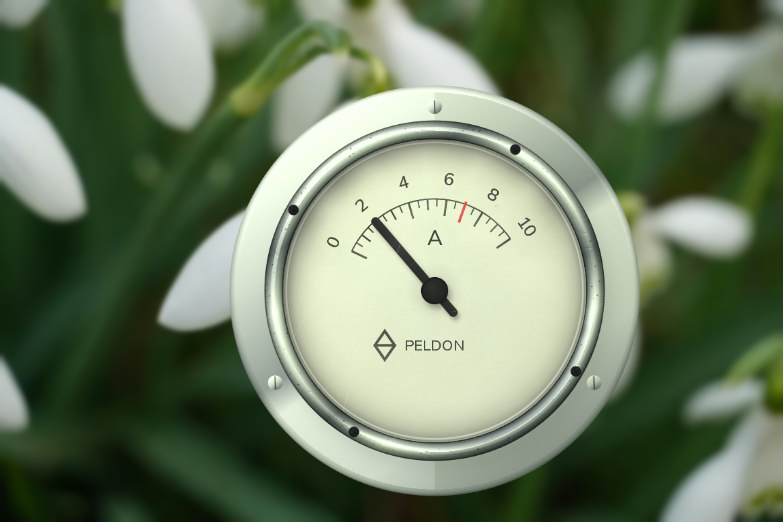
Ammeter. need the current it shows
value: 2 A
